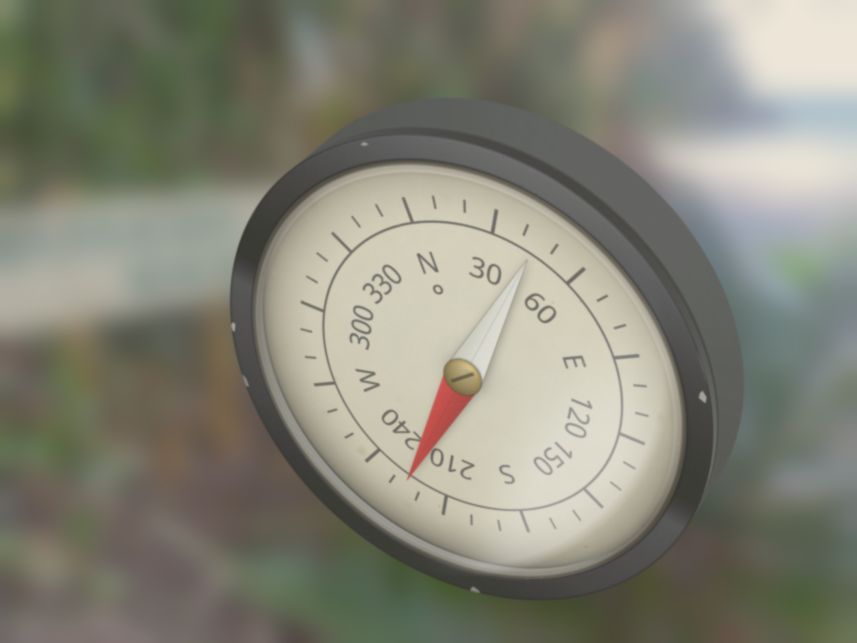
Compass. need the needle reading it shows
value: 225 °
